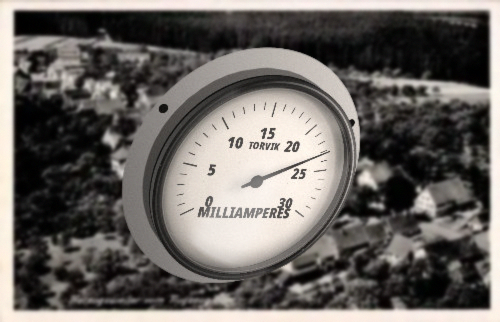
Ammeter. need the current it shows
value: 23 mA
